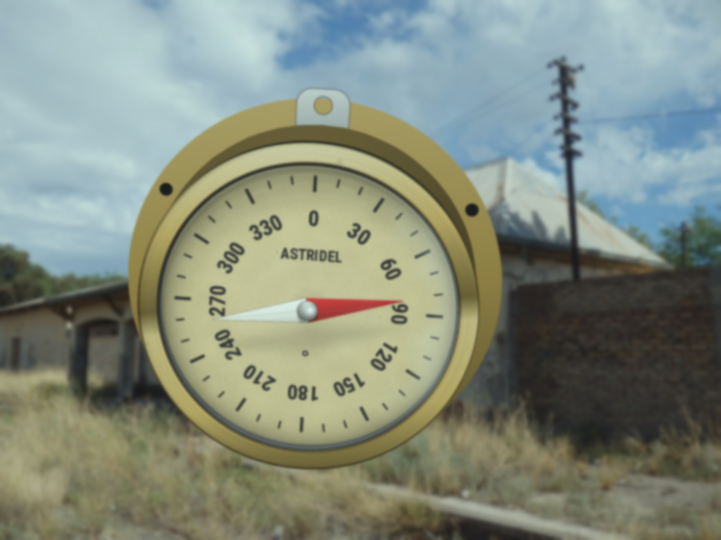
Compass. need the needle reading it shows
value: 80 °
